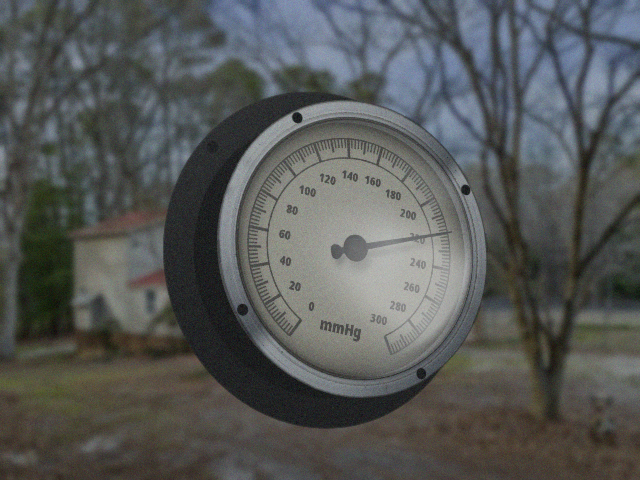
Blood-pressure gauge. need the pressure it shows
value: 220 mmHg
